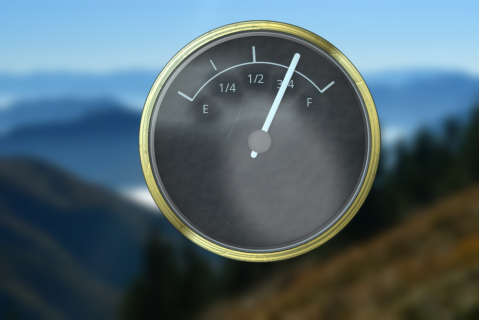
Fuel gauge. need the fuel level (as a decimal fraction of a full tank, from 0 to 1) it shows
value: 0.75
